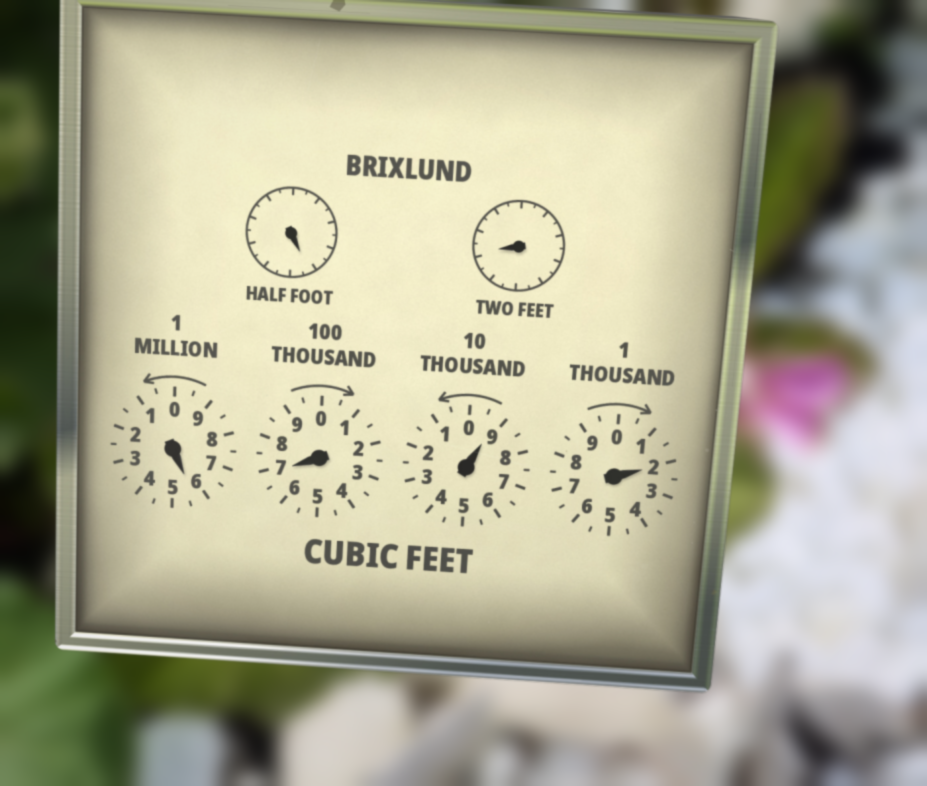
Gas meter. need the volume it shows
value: 569200 ft³
